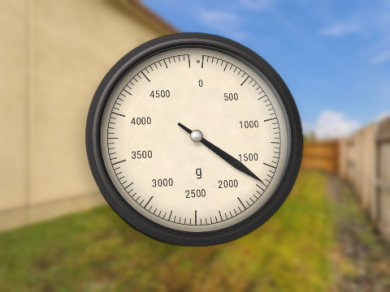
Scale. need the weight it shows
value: 1700 g
